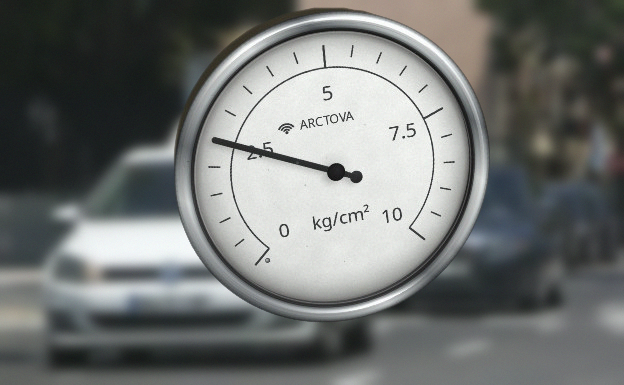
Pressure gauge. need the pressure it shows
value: 2.5 kg/cm²
